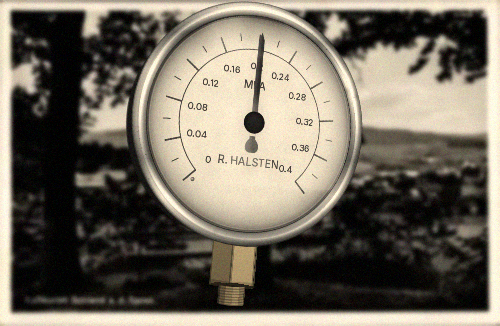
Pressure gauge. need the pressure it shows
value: 0.2 MPa
